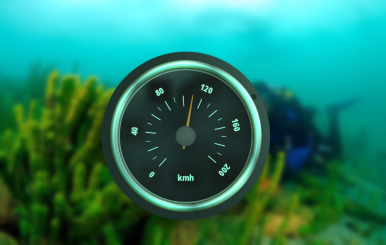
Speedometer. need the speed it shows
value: 110 km/h
